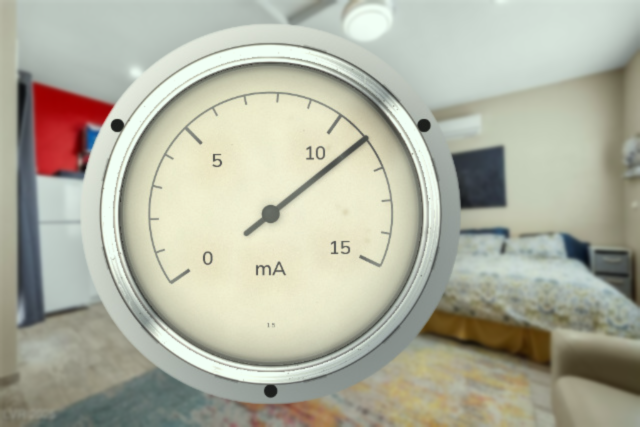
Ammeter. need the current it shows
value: 11 mA
